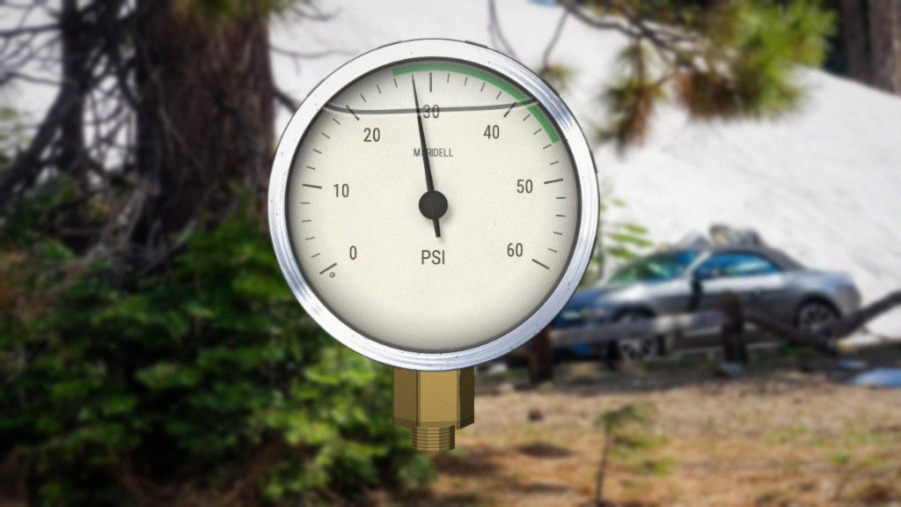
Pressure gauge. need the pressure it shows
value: 28 psi
